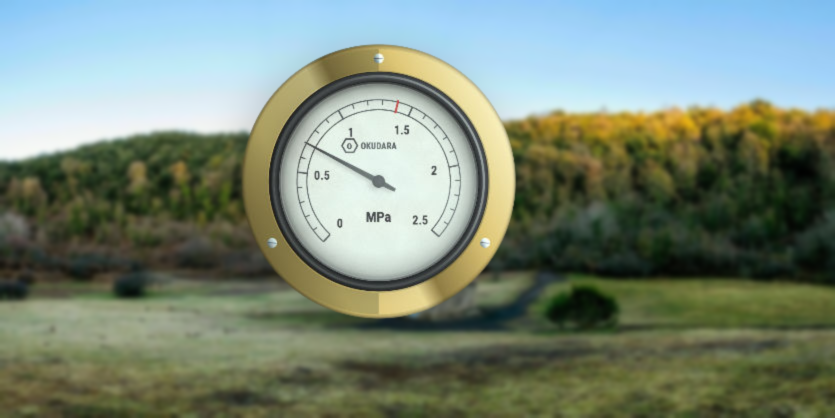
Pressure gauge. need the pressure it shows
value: 0.7 MPa
